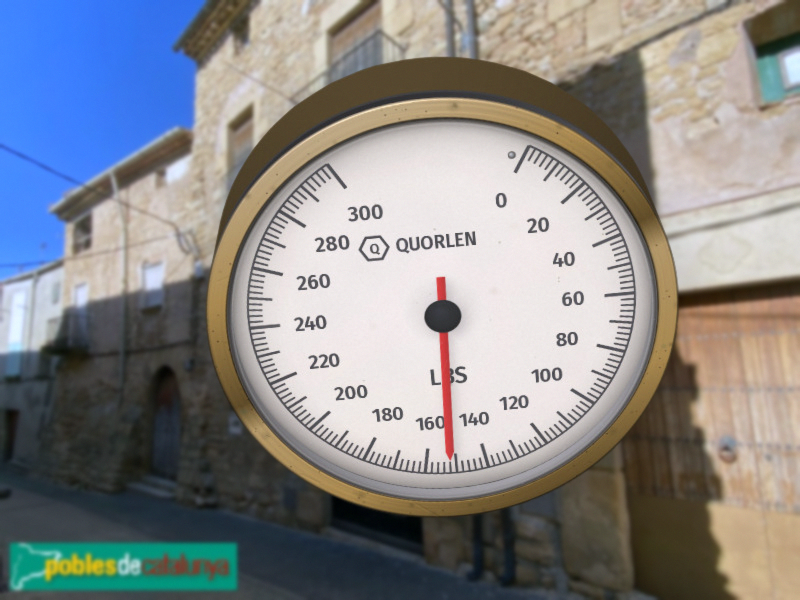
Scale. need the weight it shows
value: 152 lb
